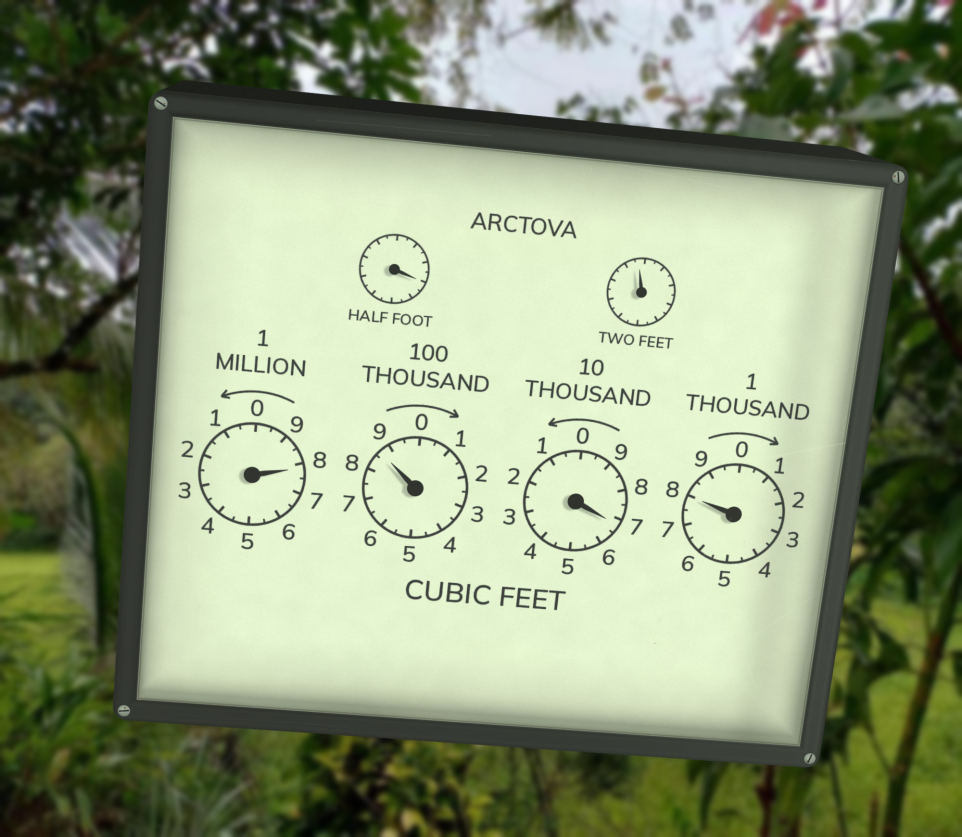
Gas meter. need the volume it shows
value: 786800 ft³
